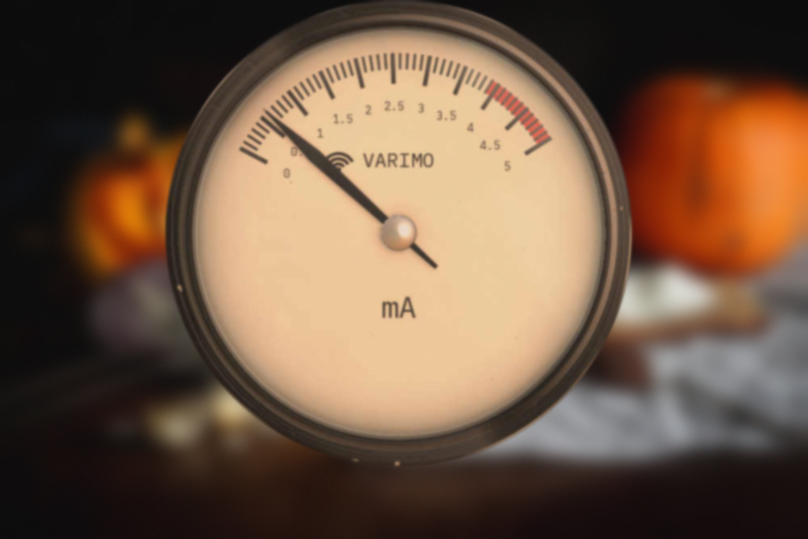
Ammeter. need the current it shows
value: 0.6 mA
